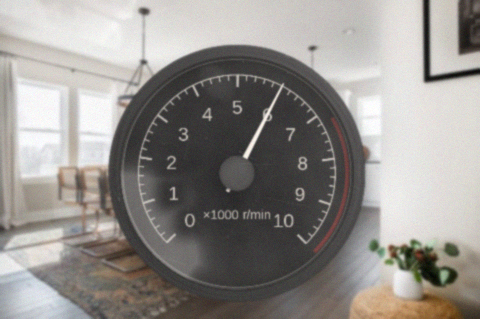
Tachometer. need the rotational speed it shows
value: 6000 rpm
